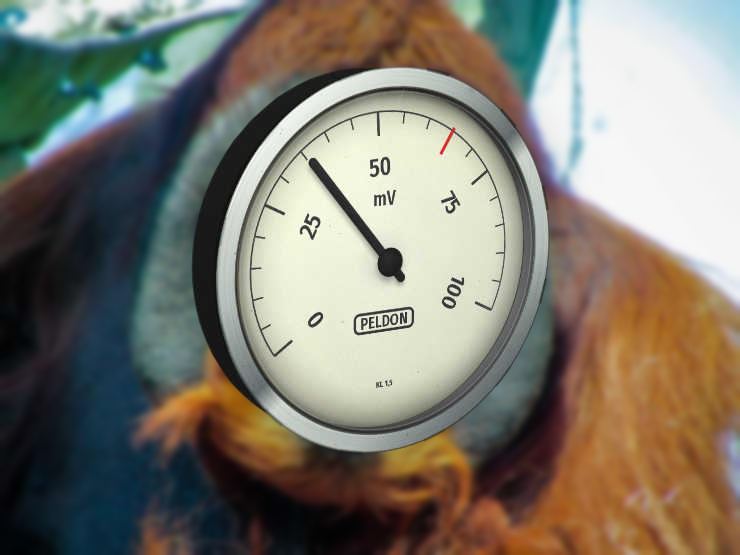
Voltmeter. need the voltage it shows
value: 35 mV
